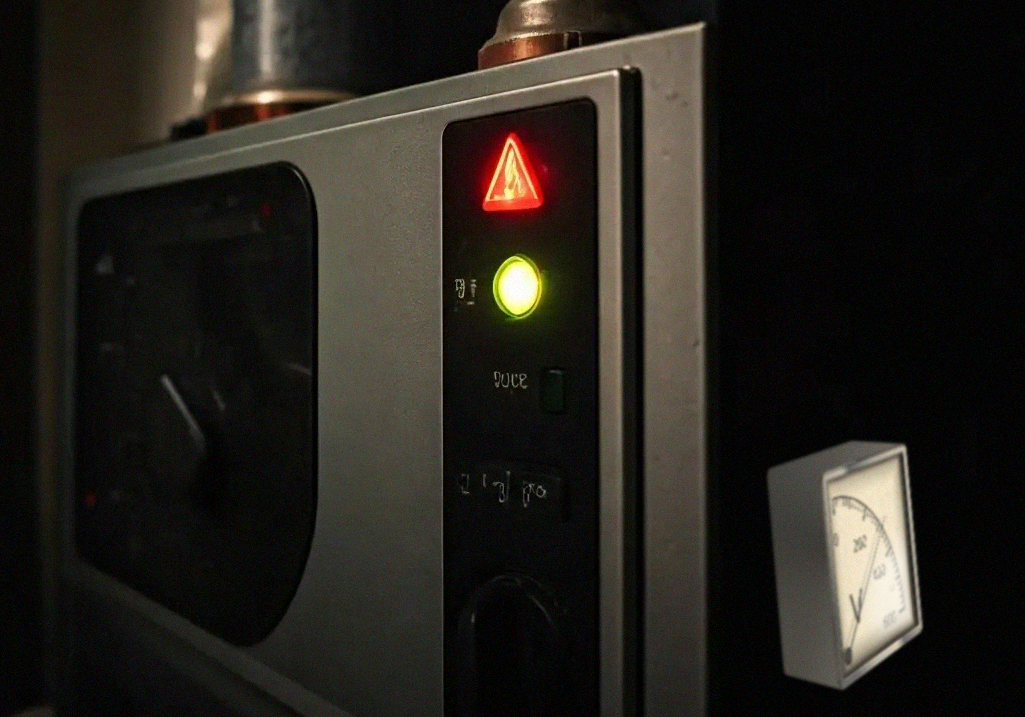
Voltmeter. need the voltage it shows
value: 300 V
